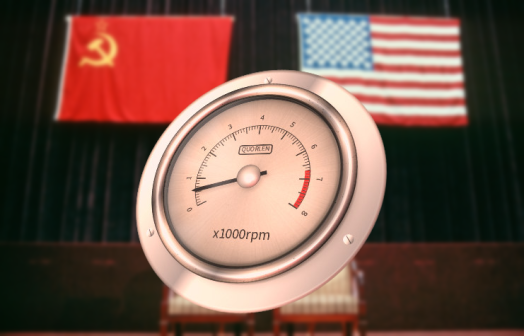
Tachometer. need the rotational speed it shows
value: 500 rpm
